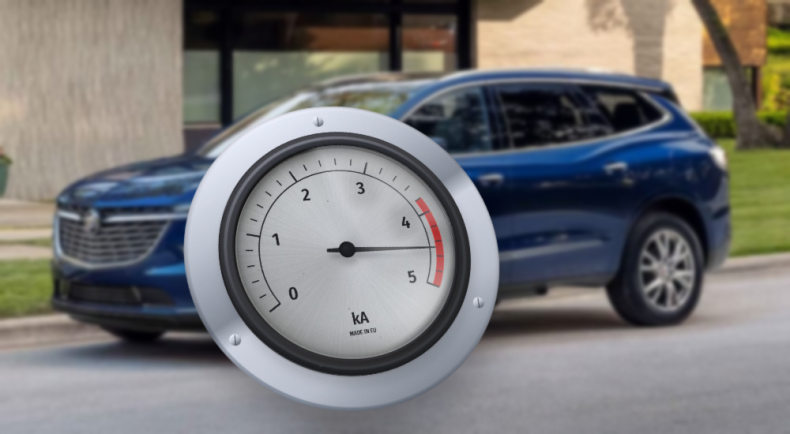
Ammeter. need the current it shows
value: 4.5 kA
